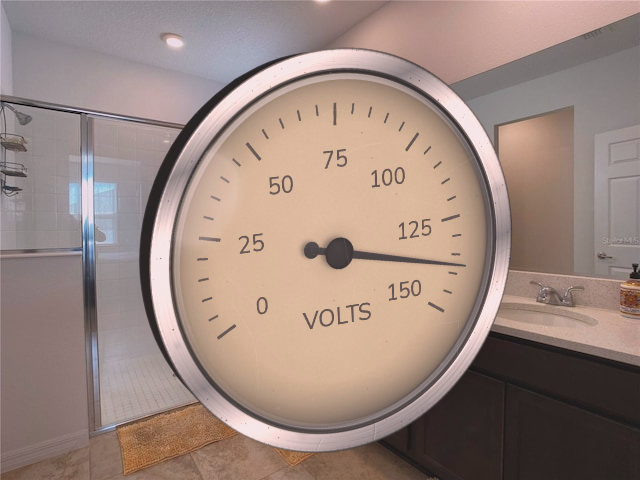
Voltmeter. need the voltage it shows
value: 137.5 V
